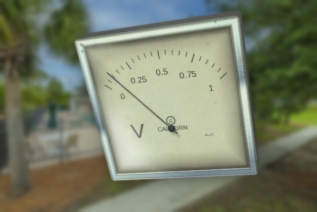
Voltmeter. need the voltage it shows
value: 0.1 V
